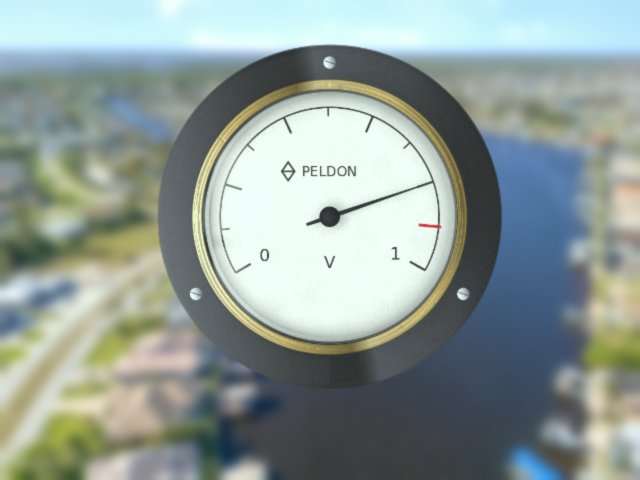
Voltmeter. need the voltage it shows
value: 0.8 V
